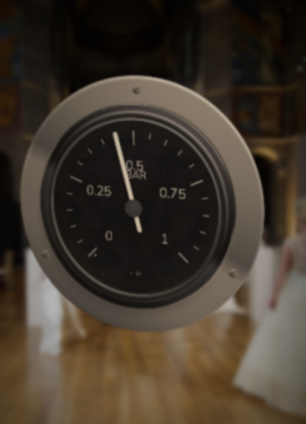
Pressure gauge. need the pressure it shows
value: 0.45 bar
